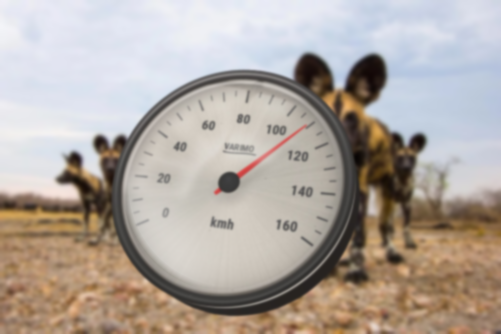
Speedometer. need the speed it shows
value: 110 km/h
